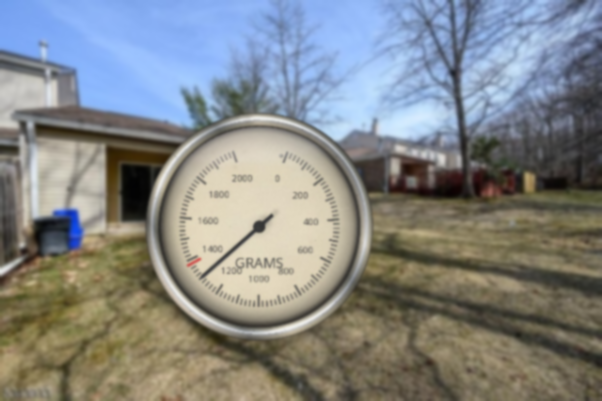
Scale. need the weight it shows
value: 1300 g
